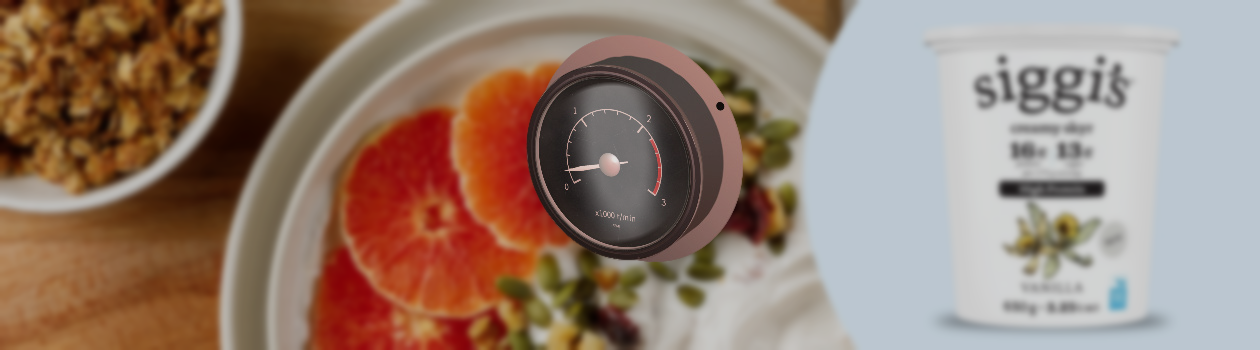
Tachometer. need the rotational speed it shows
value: 200 rpm
